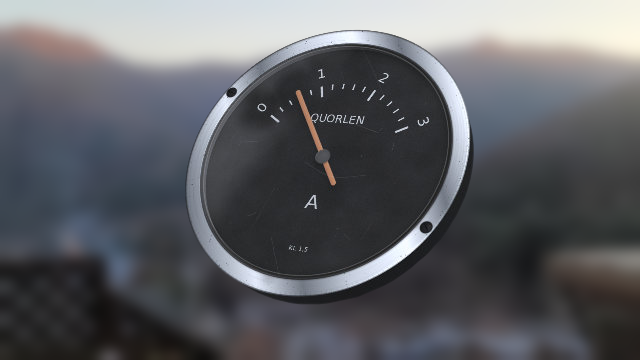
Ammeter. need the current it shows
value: 0.6 A
